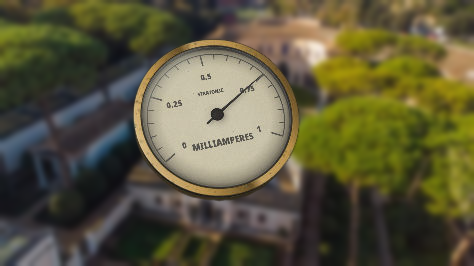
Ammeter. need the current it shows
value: 0.75 mA
